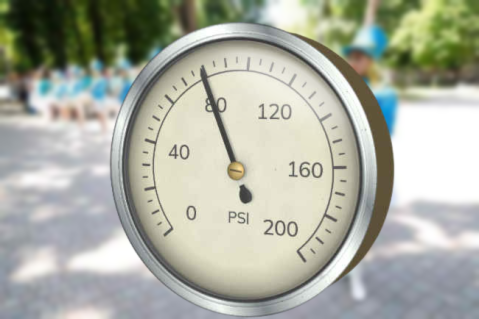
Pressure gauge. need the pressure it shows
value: 80 psi
